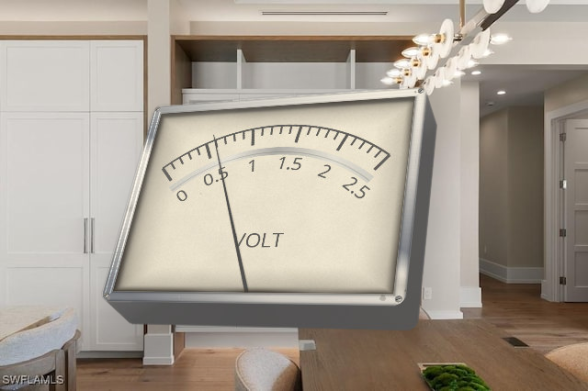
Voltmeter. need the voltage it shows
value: 0.6 V
